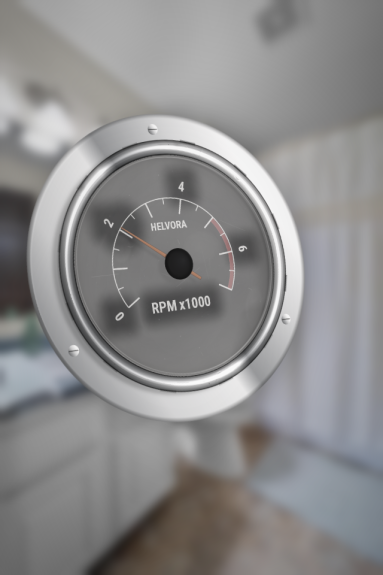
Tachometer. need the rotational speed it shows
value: 2000 rpm
